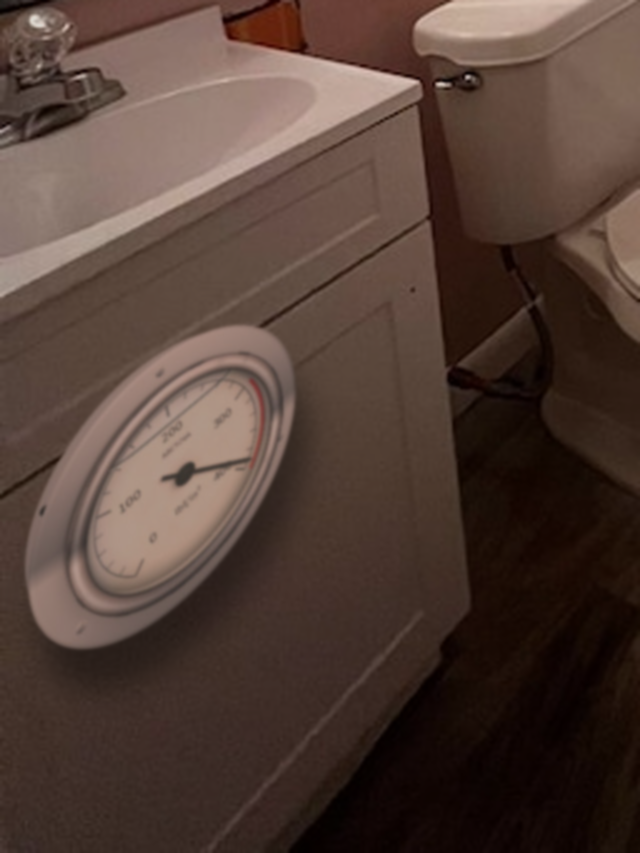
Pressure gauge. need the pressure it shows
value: 390 psi
